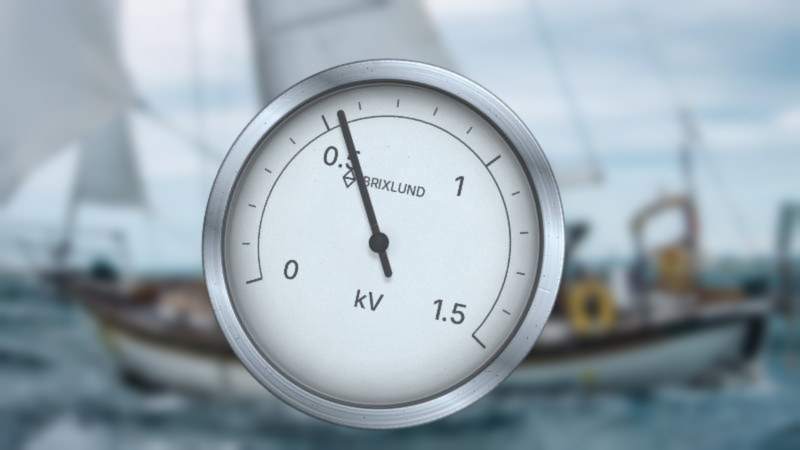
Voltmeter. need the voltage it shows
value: 0.55 kV
